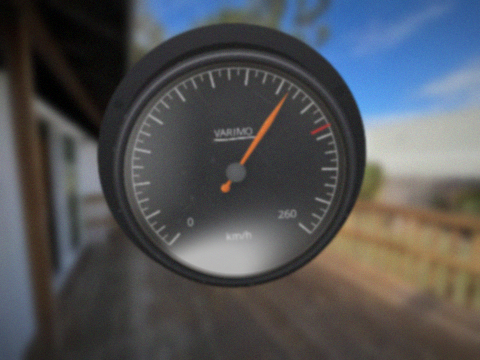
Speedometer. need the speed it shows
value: 165 km/h
